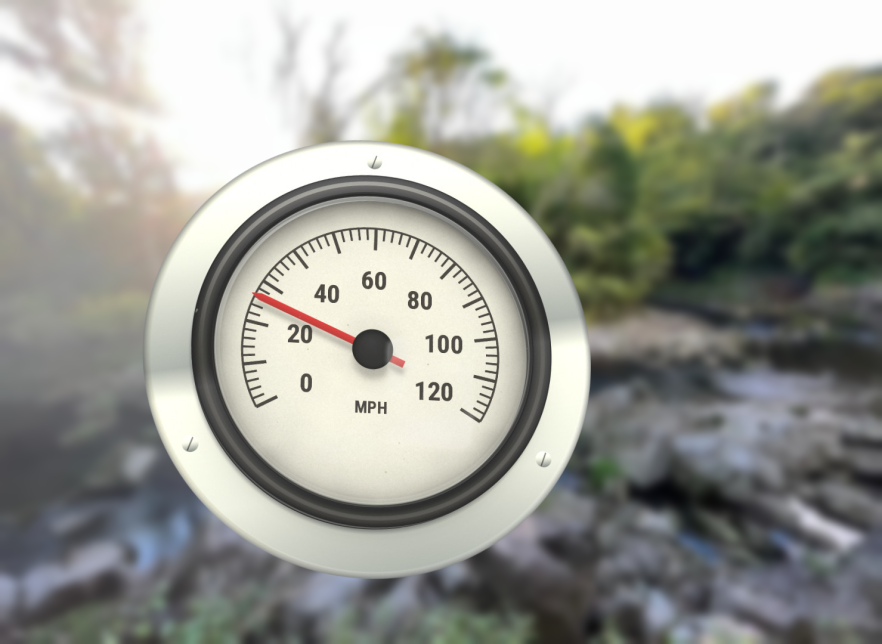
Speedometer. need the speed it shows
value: 26 mph
